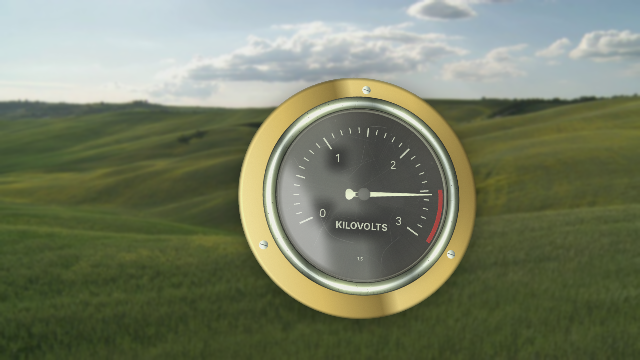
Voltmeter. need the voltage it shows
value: 2.55 kV
